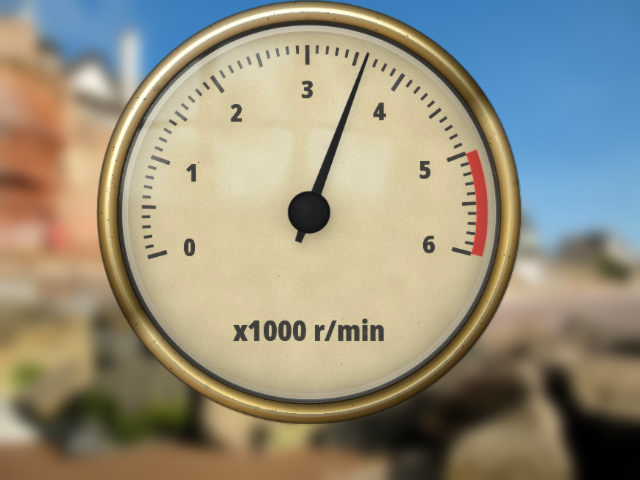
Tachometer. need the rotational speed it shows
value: 3600 rpm
